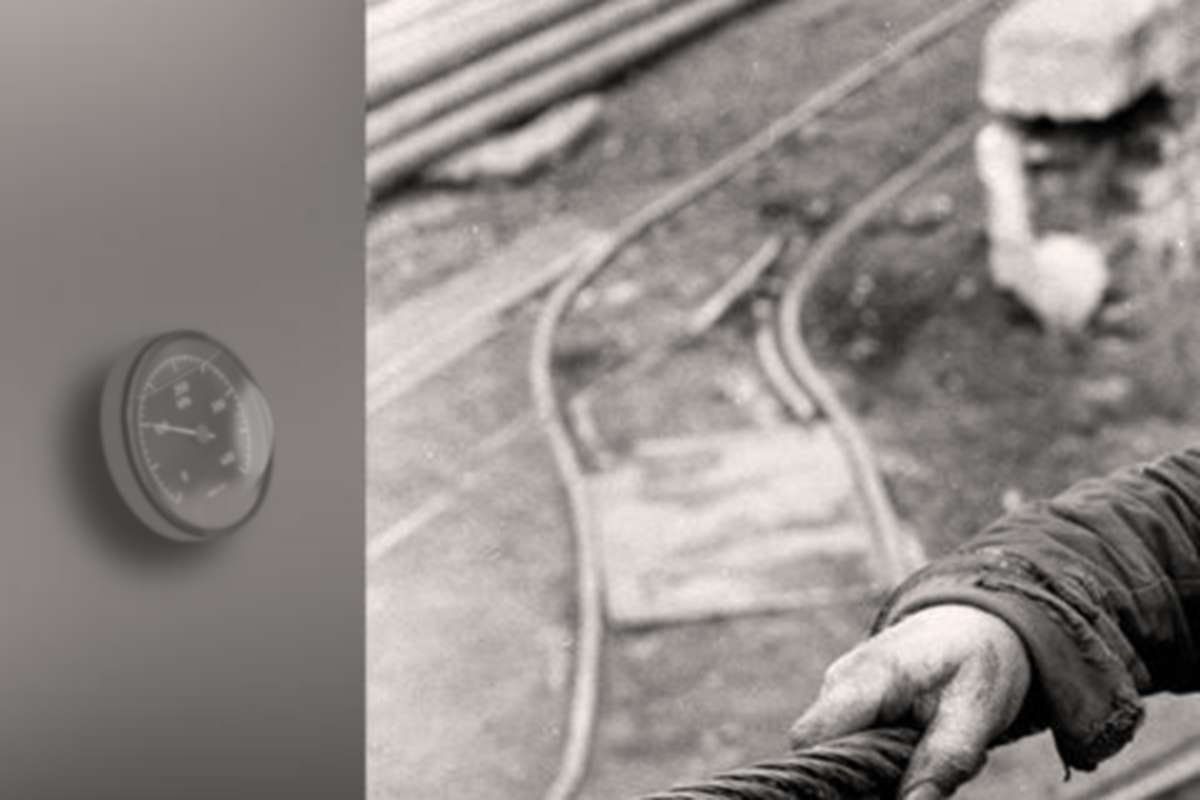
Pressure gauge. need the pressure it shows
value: 100 kPa
